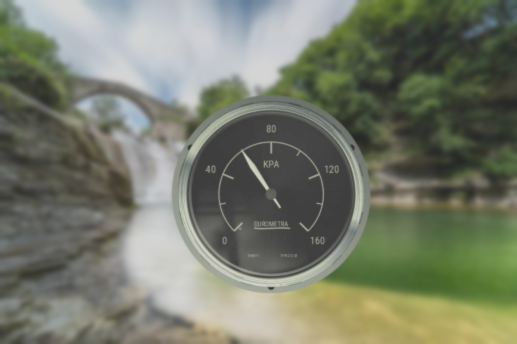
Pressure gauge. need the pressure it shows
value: 60 kPa
